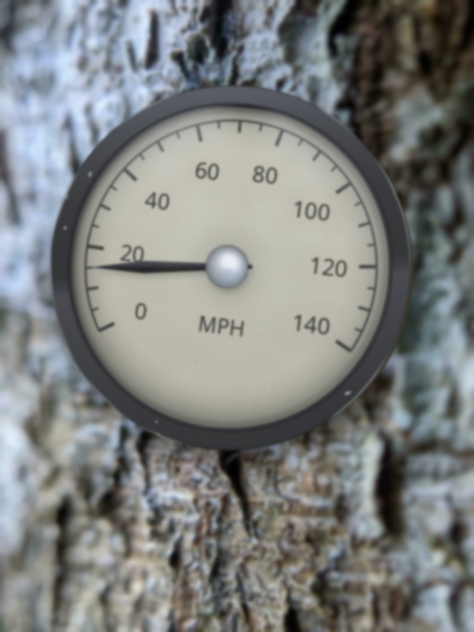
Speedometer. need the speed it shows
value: 15 mph
